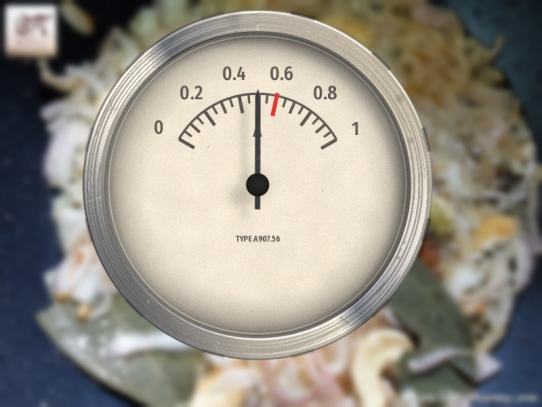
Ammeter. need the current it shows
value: 0.5 A
